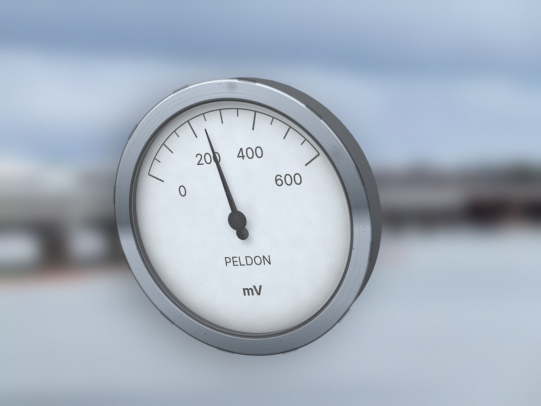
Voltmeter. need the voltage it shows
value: 250 mV
